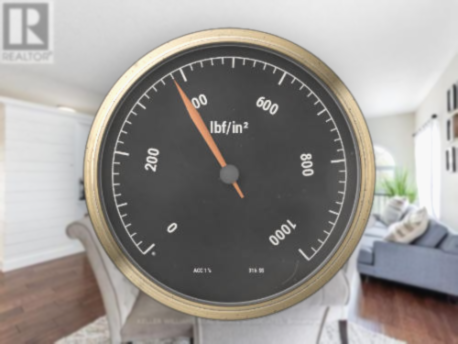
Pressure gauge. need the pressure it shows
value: 380 psi
